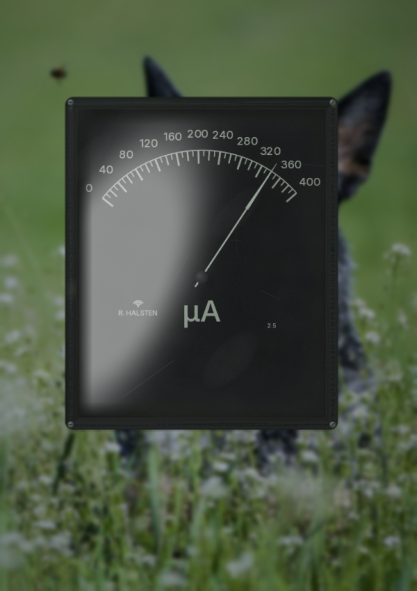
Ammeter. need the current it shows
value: 340 µA
